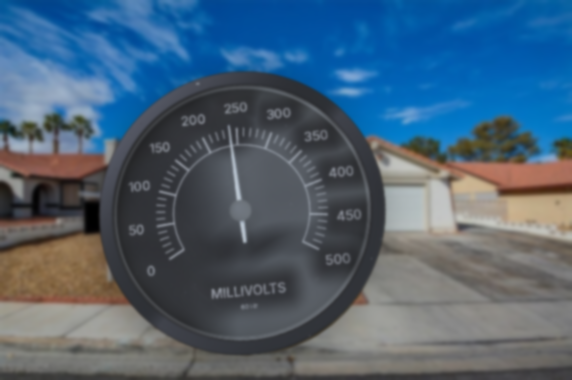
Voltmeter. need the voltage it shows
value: 240 mV
